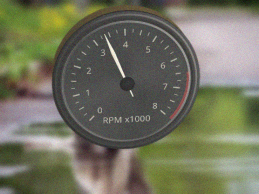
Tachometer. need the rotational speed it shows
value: 3375 rpm
